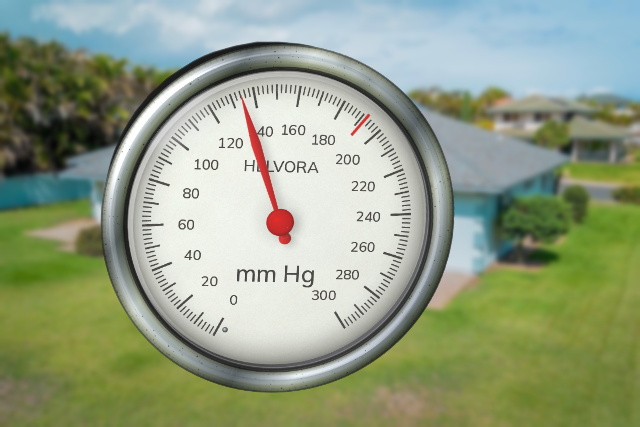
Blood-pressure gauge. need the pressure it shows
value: 134 mmHg
